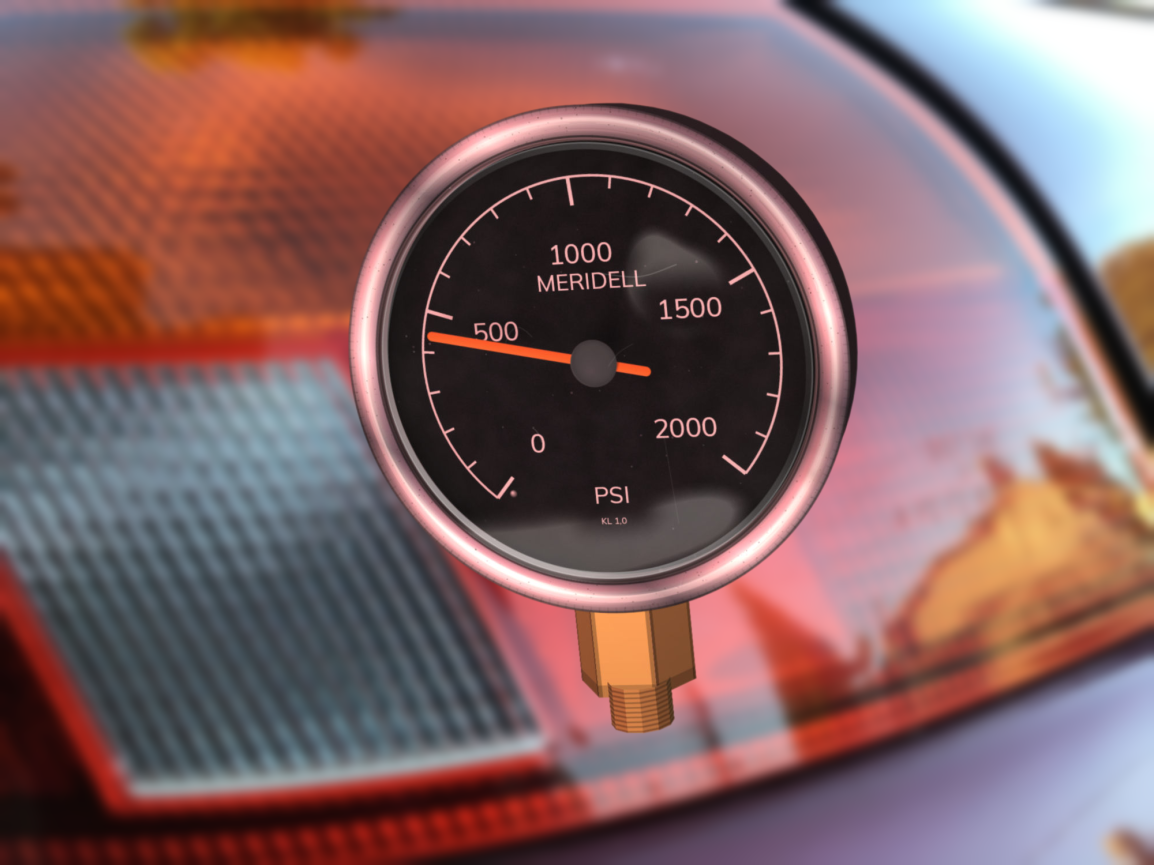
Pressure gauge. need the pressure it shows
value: 450 psi
